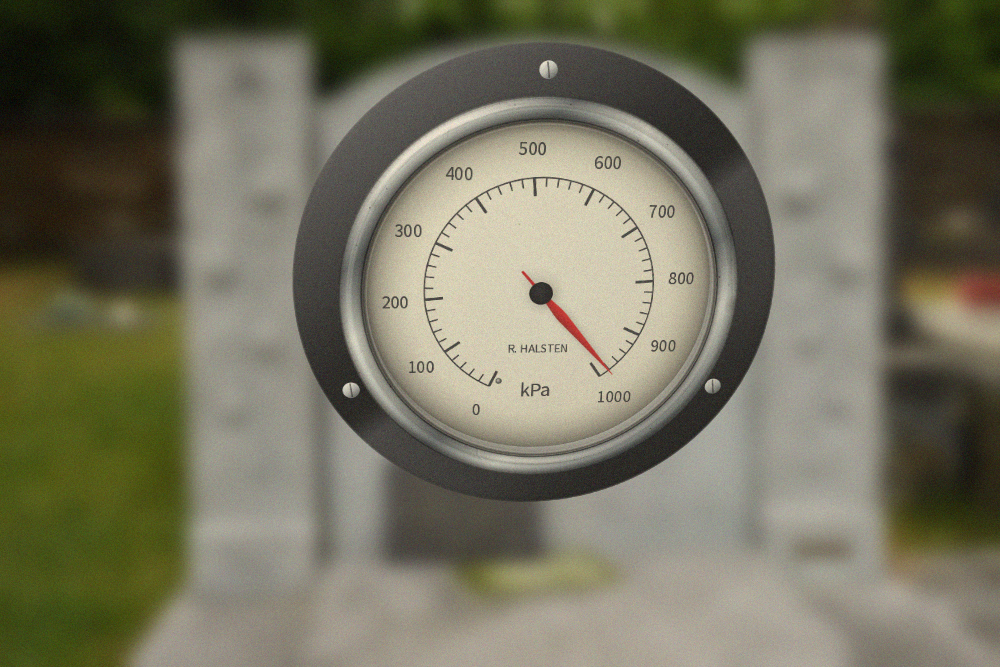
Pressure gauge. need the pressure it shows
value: 980 kPa
